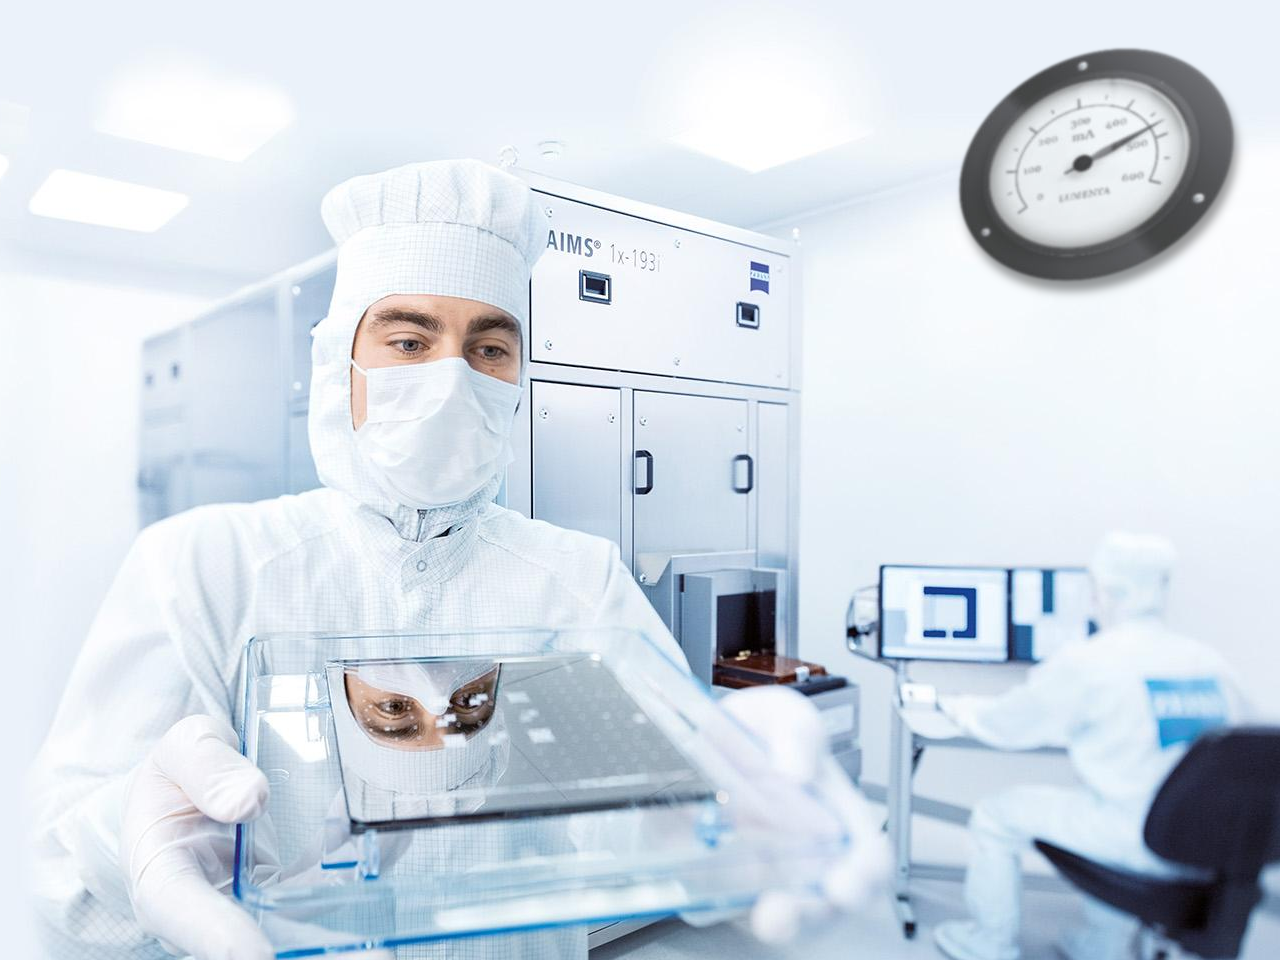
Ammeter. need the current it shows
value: 475 mA
